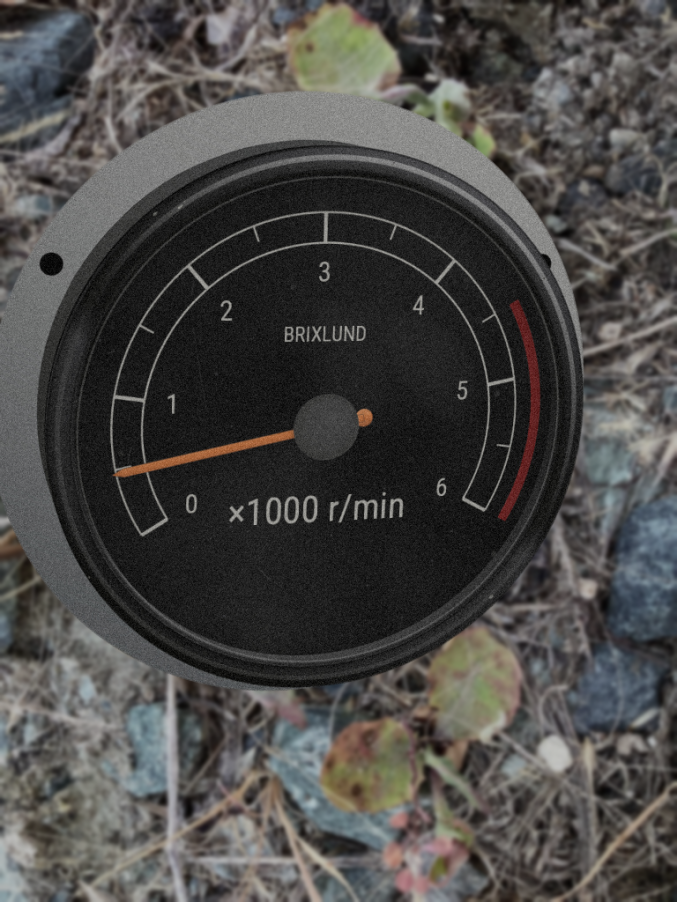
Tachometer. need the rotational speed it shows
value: 500 rpm
